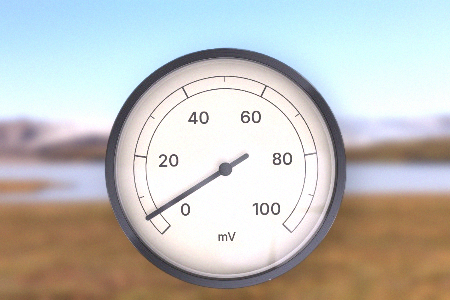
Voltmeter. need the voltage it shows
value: 5 mV
